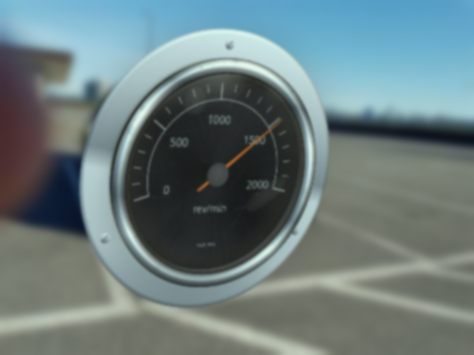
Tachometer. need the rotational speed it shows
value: 1500 rpm
